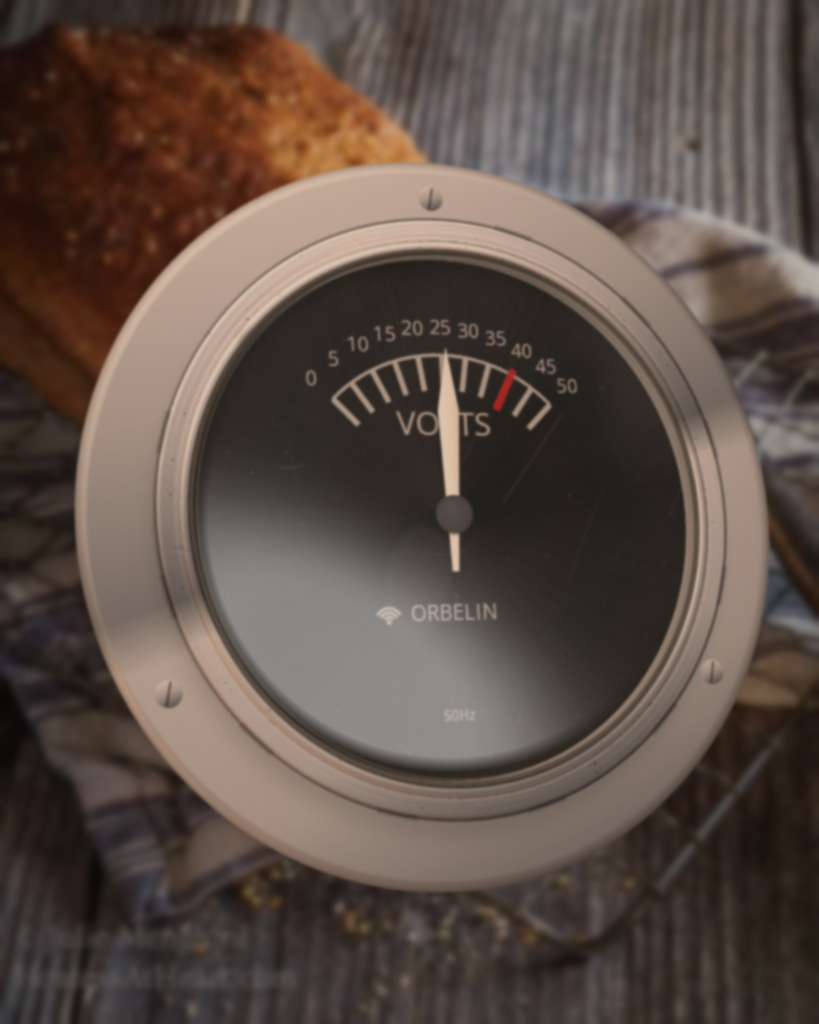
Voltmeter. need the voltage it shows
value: 25 V
